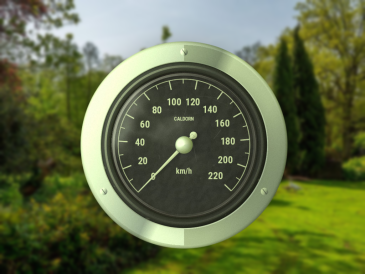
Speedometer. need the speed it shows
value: 0 km/h
